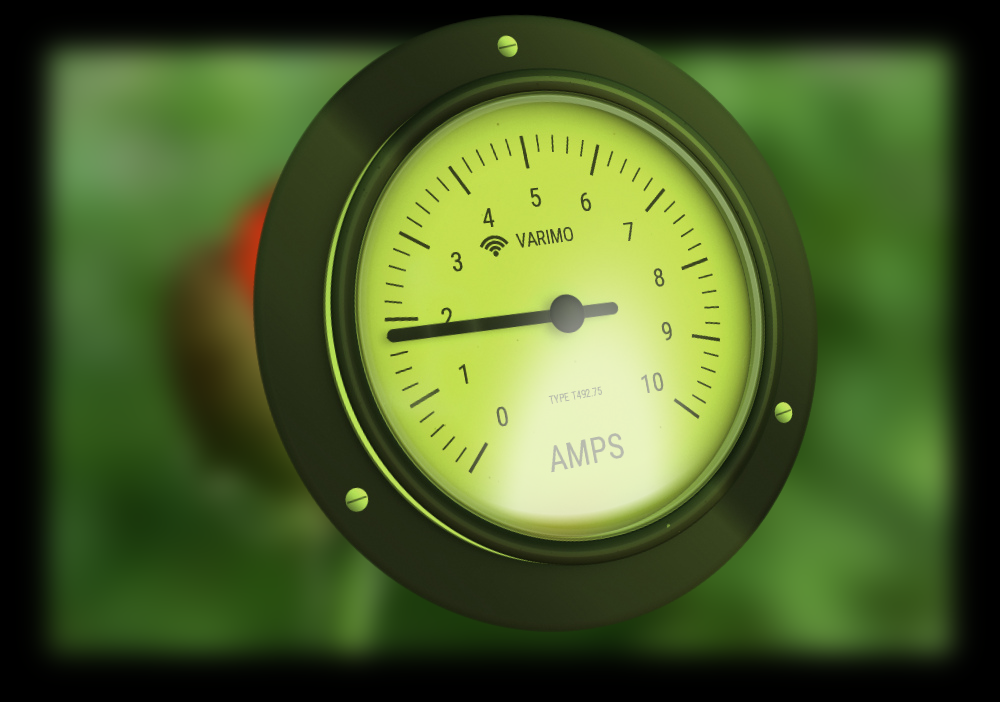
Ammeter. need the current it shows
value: 1.8 A
